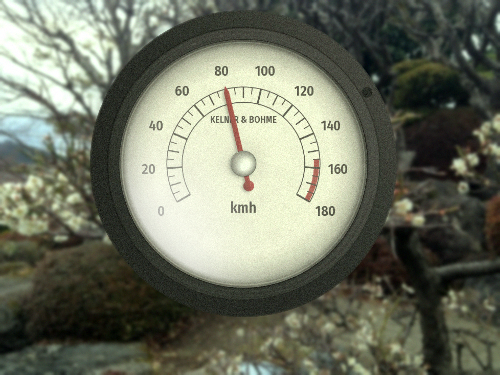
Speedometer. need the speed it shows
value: 80 km/h
